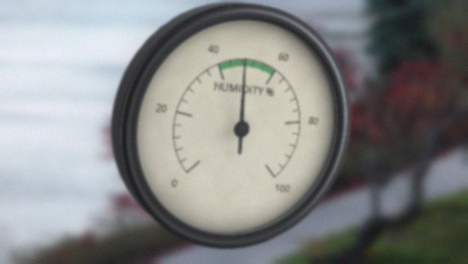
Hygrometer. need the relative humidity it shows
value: 48 %
